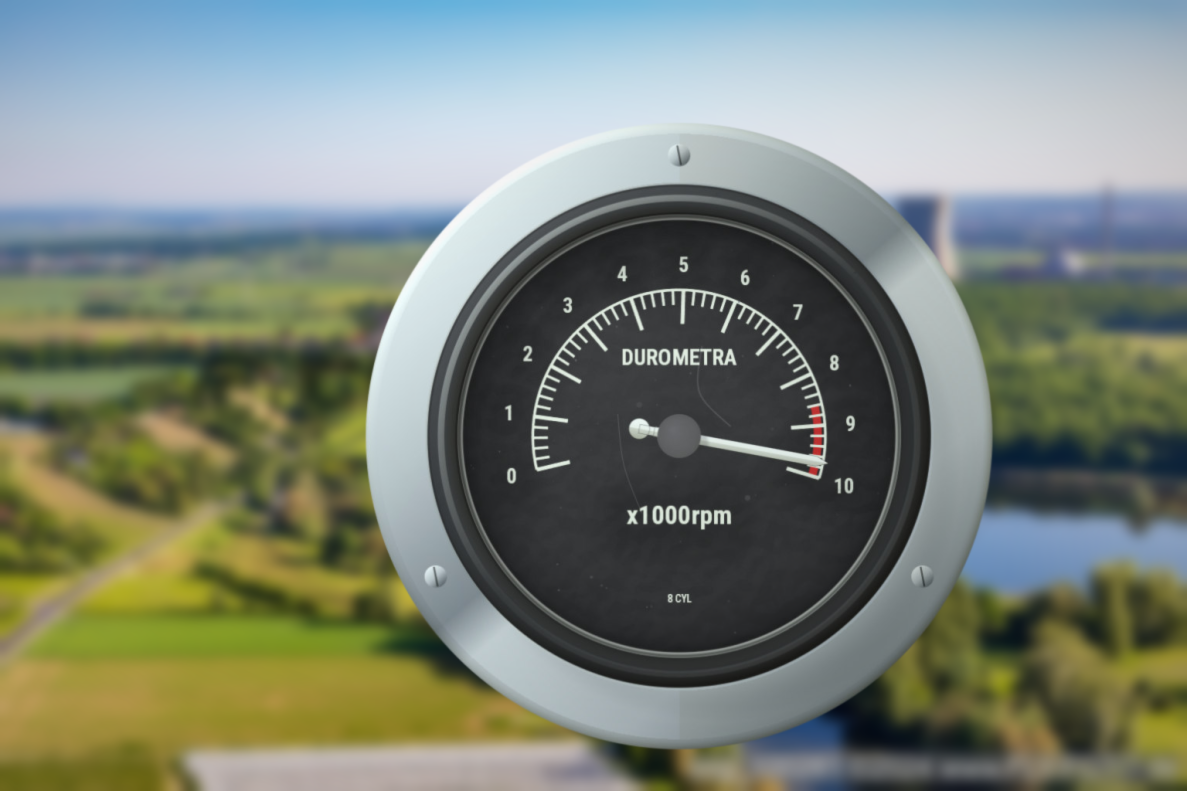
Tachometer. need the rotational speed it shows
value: 9700 rpm
